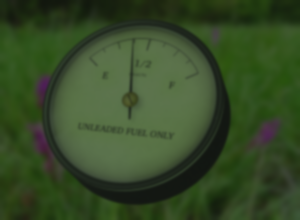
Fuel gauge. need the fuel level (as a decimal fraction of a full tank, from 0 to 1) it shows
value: 0.375
